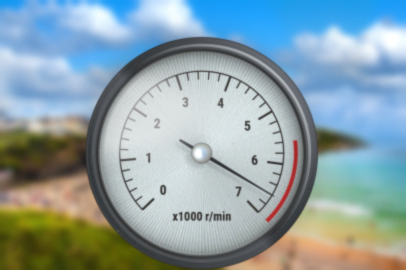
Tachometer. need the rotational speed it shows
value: 6600 rpm
